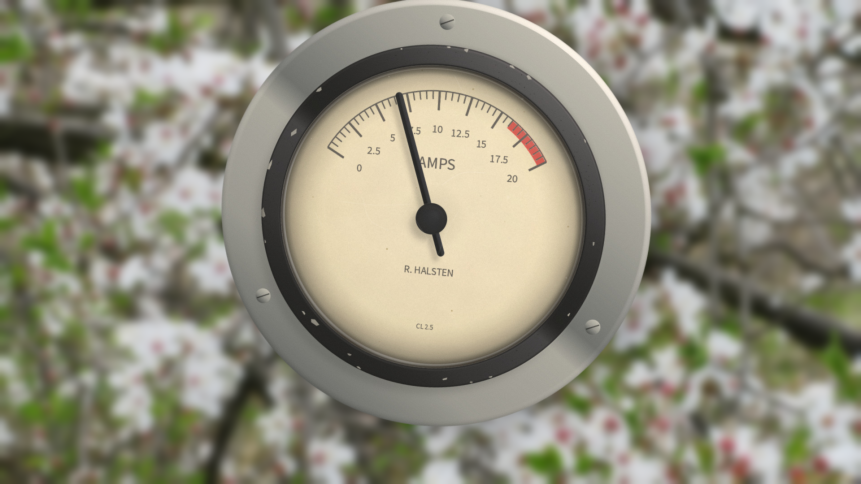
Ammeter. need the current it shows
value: 7 A
